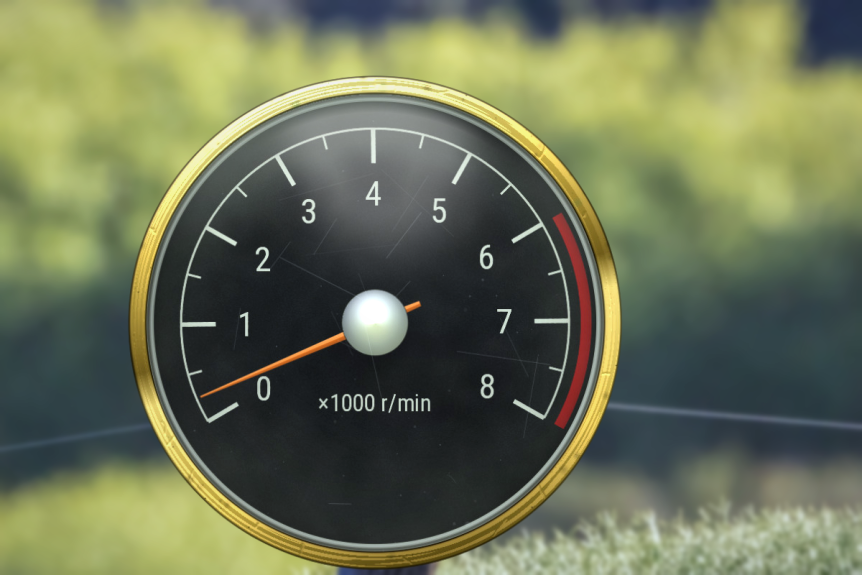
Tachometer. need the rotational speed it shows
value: 250 rpm
